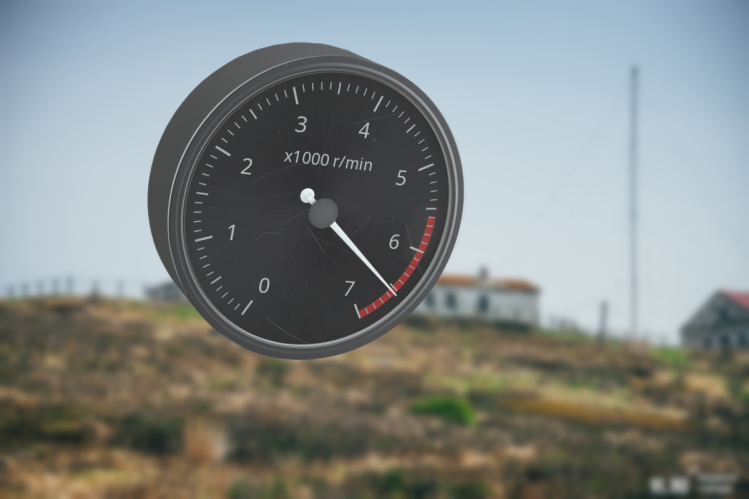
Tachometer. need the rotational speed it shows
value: 6550 rpm
